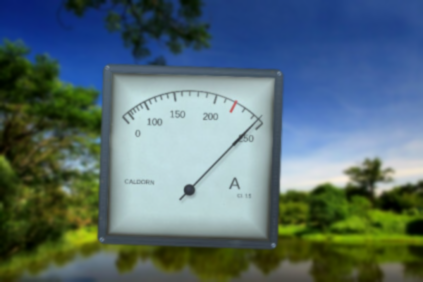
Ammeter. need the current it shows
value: 245 A
